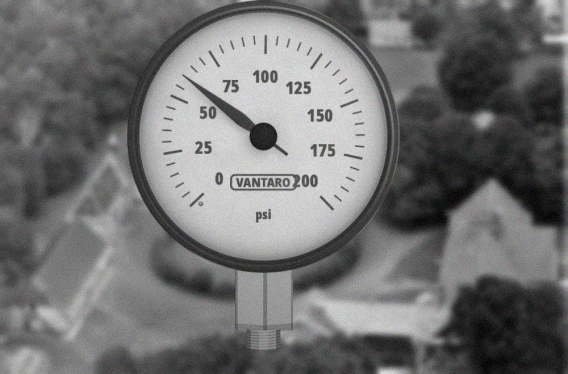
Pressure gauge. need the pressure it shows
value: 60 psi
